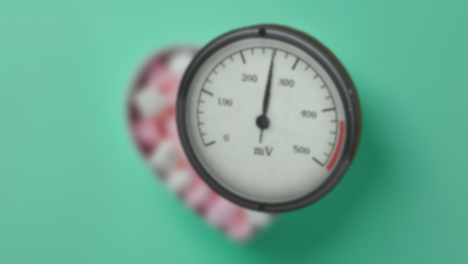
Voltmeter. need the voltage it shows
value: 260 mV
